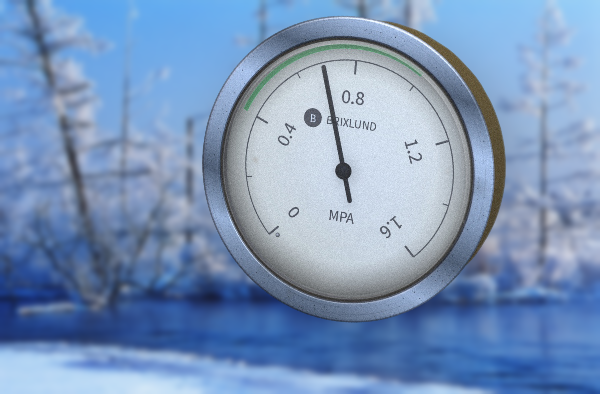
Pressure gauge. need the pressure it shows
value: 0.7 MPa
